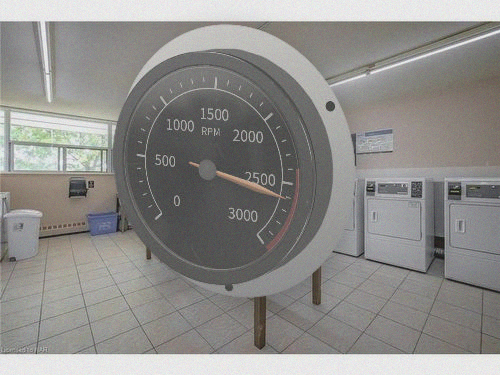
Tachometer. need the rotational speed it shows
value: 2600 rpm
